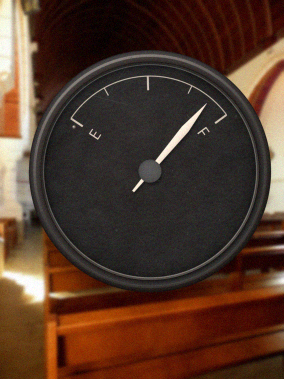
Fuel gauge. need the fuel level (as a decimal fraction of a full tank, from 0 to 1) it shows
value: 0.875
